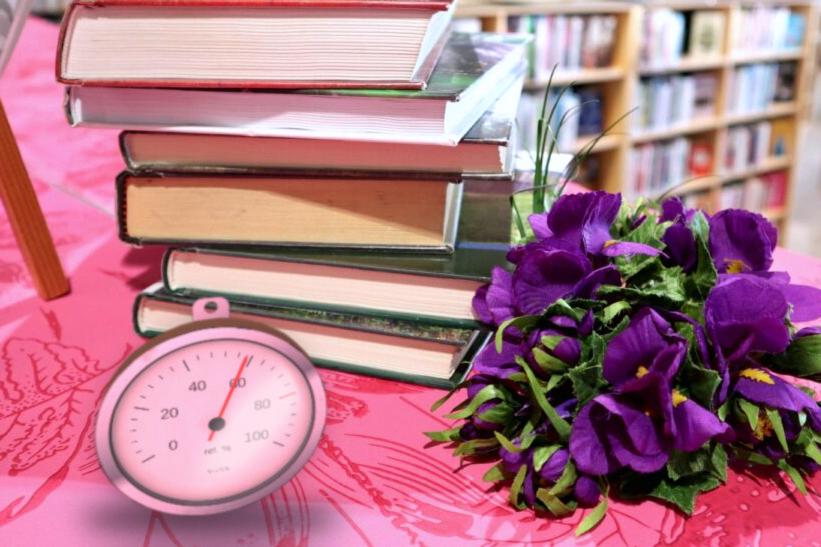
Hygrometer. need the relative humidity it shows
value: 58 %
